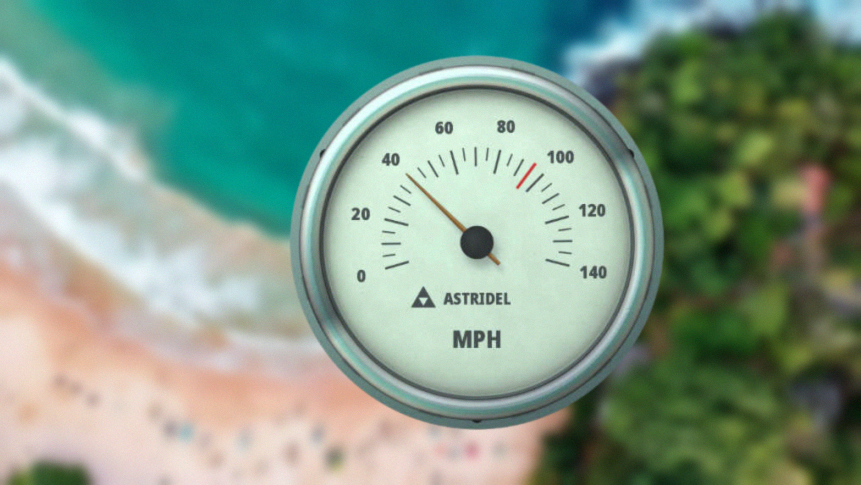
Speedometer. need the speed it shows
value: 40 mph
